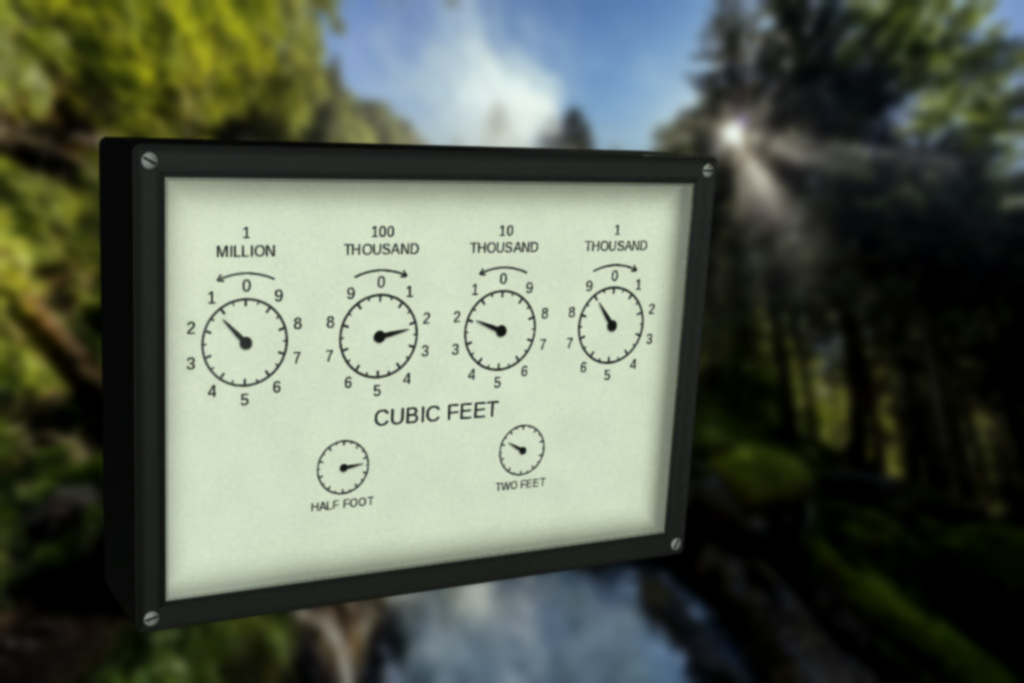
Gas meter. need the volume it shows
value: 121900 ft³
